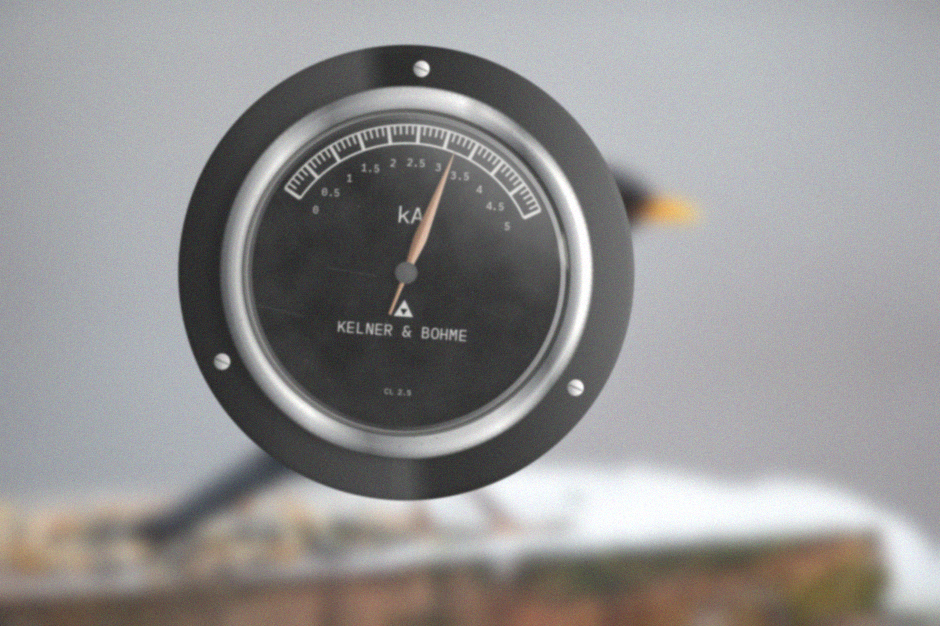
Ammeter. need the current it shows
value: 3.2 kA
